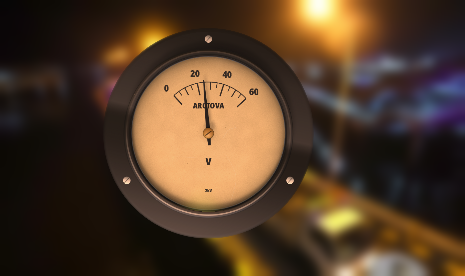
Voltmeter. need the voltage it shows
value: 25 V
